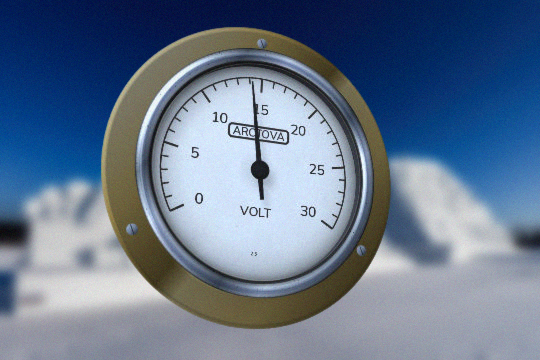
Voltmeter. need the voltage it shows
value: 14 V
